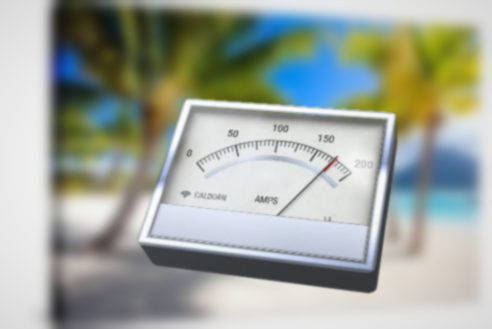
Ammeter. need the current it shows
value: 175 A
